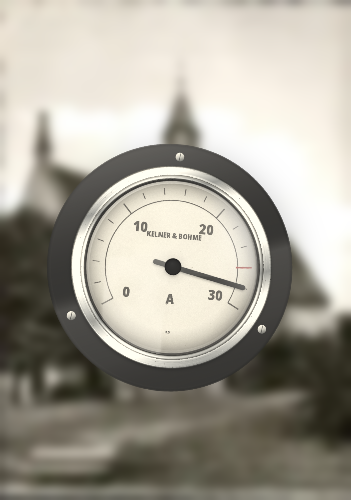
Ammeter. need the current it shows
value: 28 A
